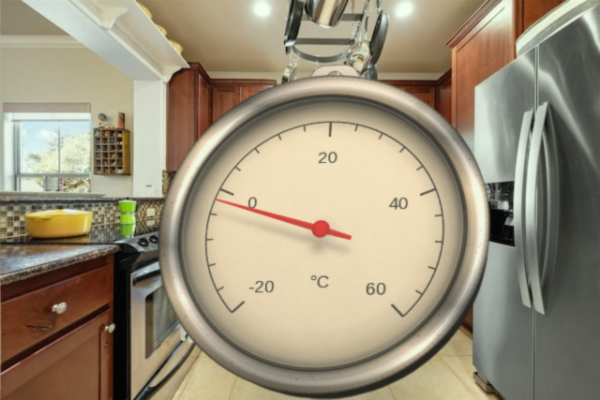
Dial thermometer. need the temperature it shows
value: -2 °C
